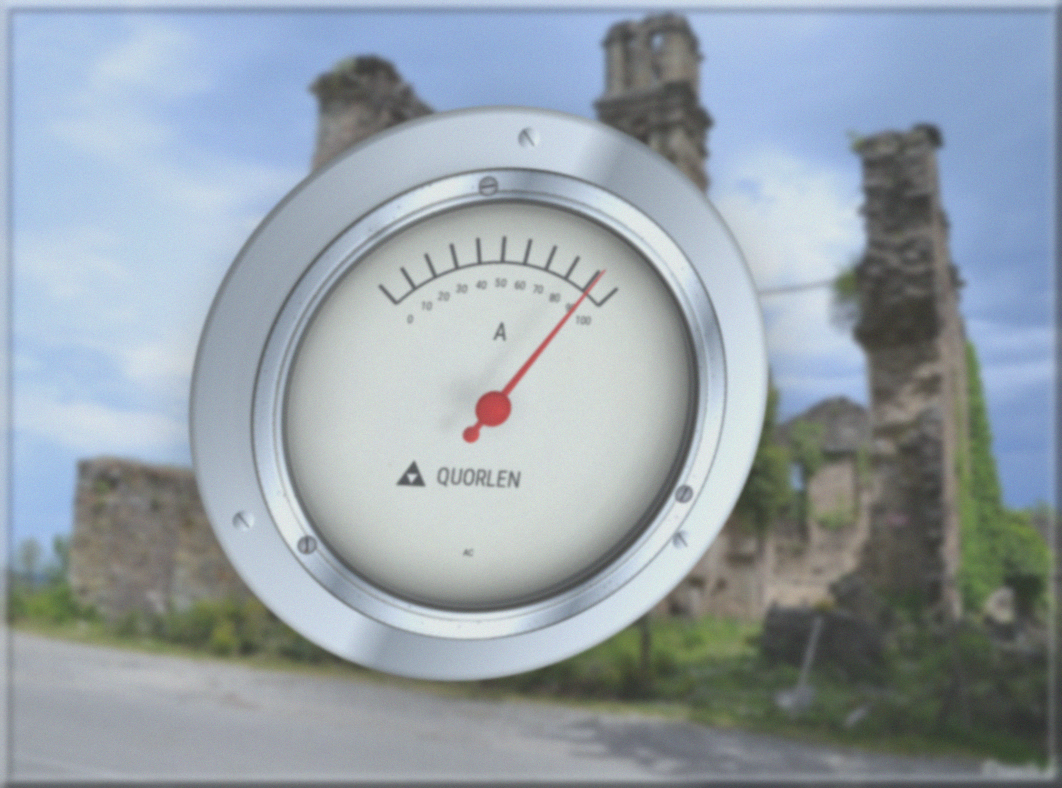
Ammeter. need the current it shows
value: 90 A
